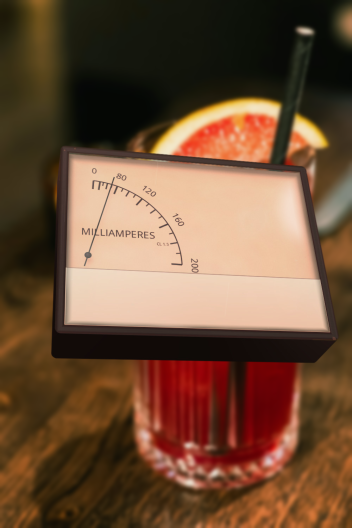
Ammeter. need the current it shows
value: 70 mA
